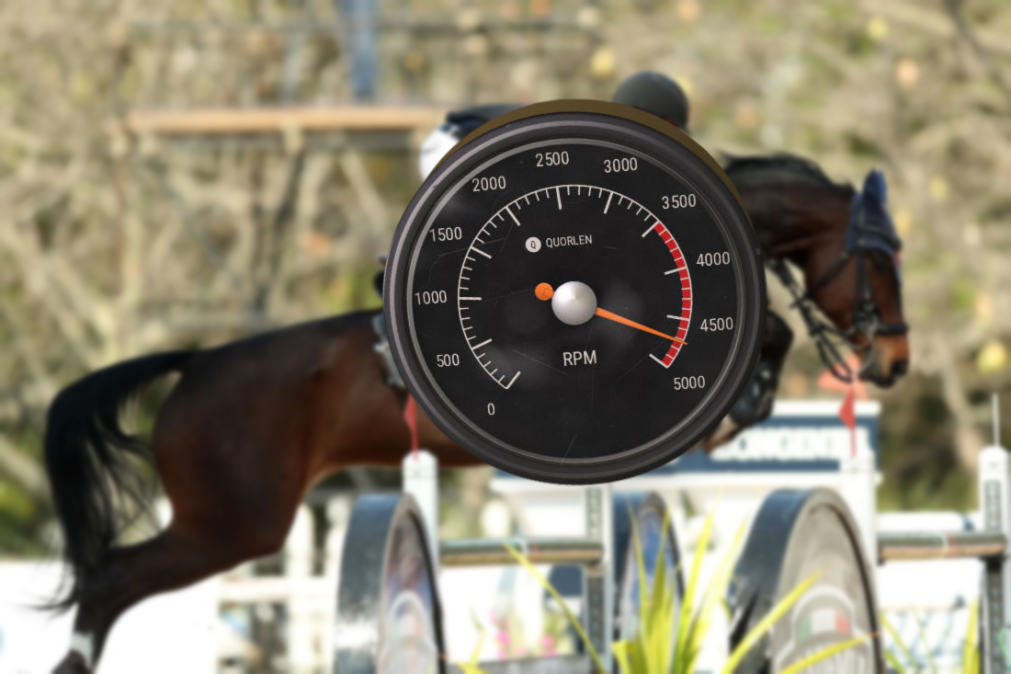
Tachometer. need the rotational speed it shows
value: 4700 rpm
